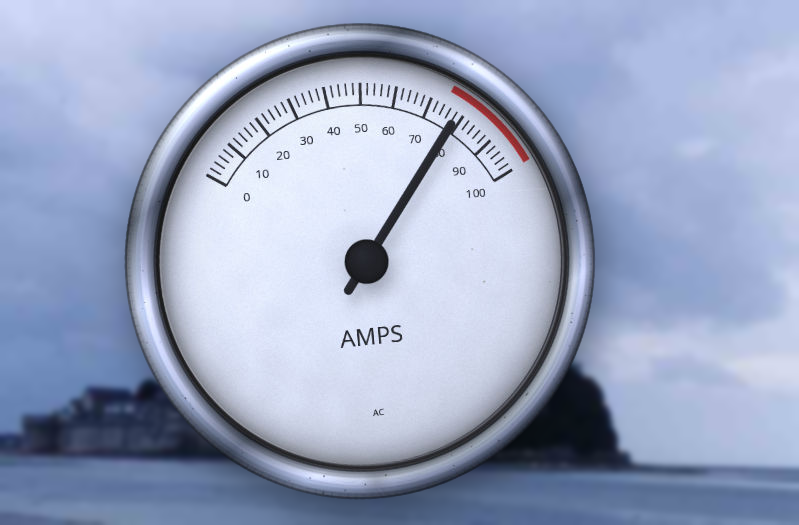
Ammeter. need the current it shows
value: 78 A
